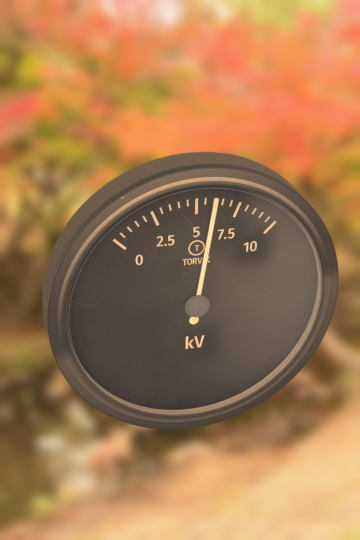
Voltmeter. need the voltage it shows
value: 6 kV
